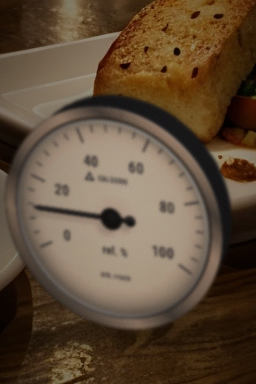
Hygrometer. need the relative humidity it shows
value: 12 %
